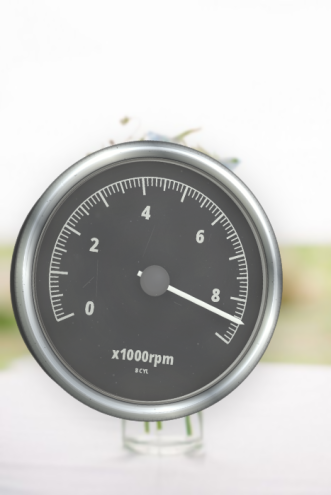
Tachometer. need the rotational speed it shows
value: 8500 rpm
